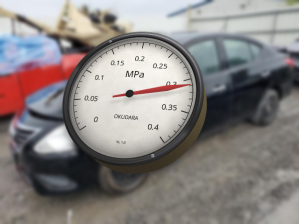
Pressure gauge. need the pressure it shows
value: 0.31 MPa
